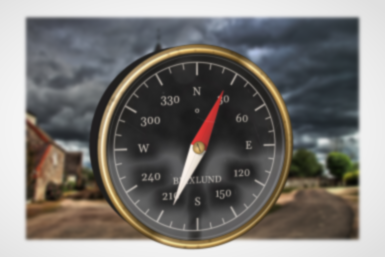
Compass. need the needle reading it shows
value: 25 °
